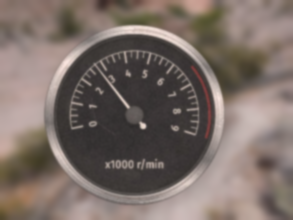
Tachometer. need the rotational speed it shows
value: 2750 rpm
